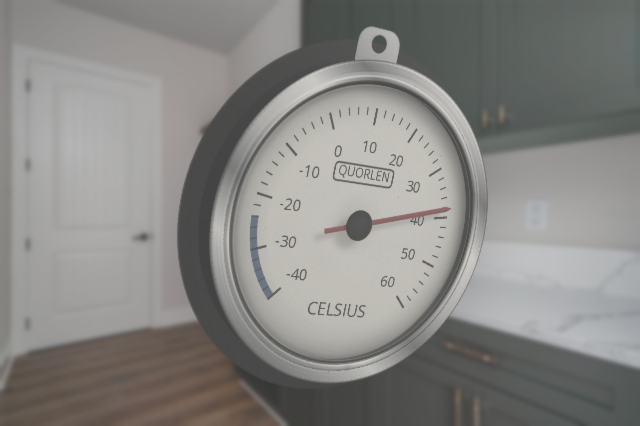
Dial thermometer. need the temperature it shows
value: 38 °C
